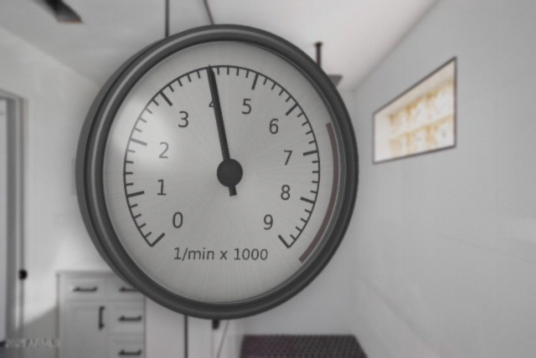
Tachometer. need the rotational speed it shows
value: 4000 rpm
